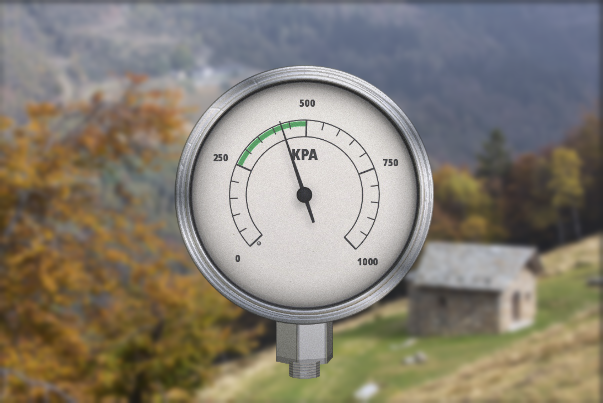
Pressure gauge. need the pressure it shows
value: 425 kPa
